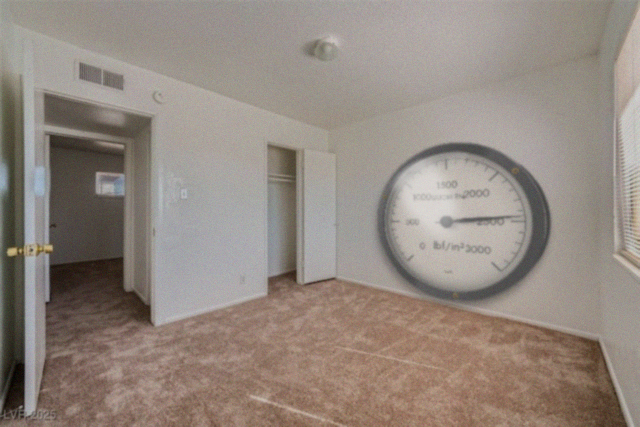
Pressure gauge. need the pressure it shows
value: 2450 psi
